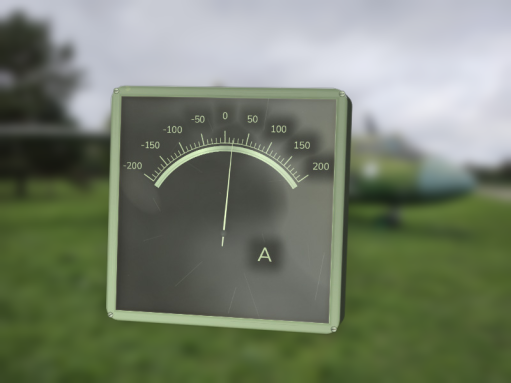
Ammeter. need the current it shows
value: 20 A
